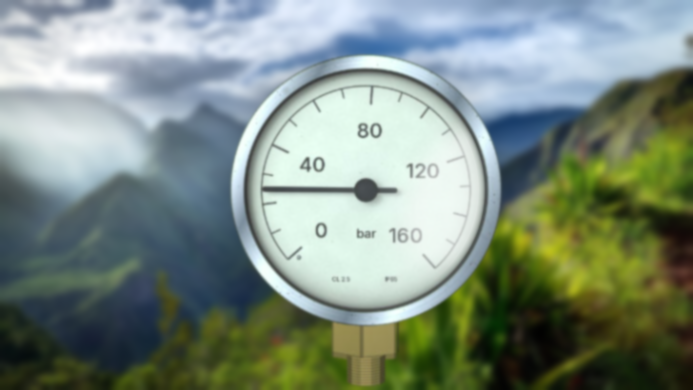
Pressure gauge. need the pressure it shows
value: 25 bar
